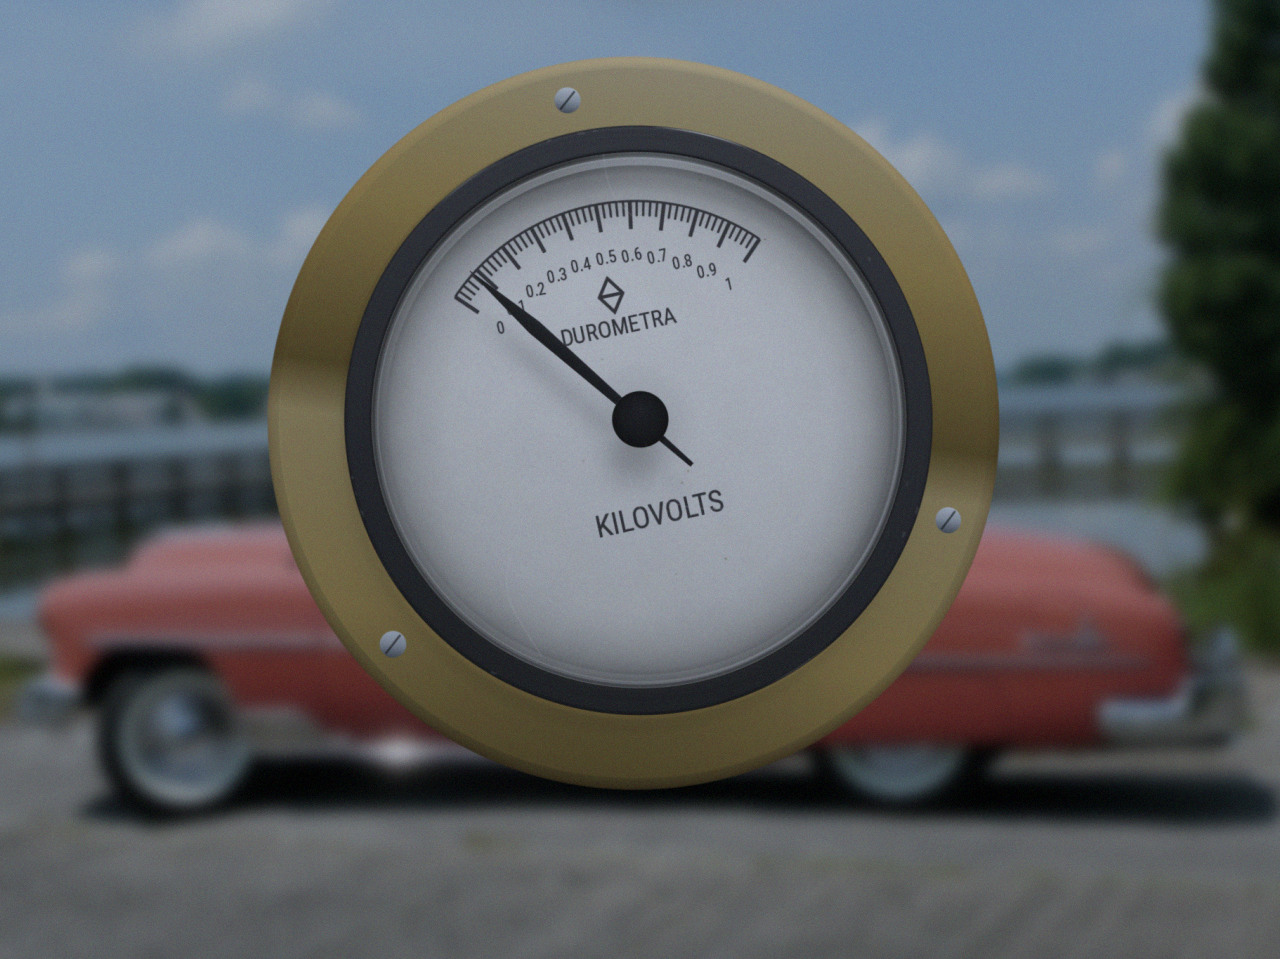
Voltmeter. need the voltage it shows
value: 0.08 kV
